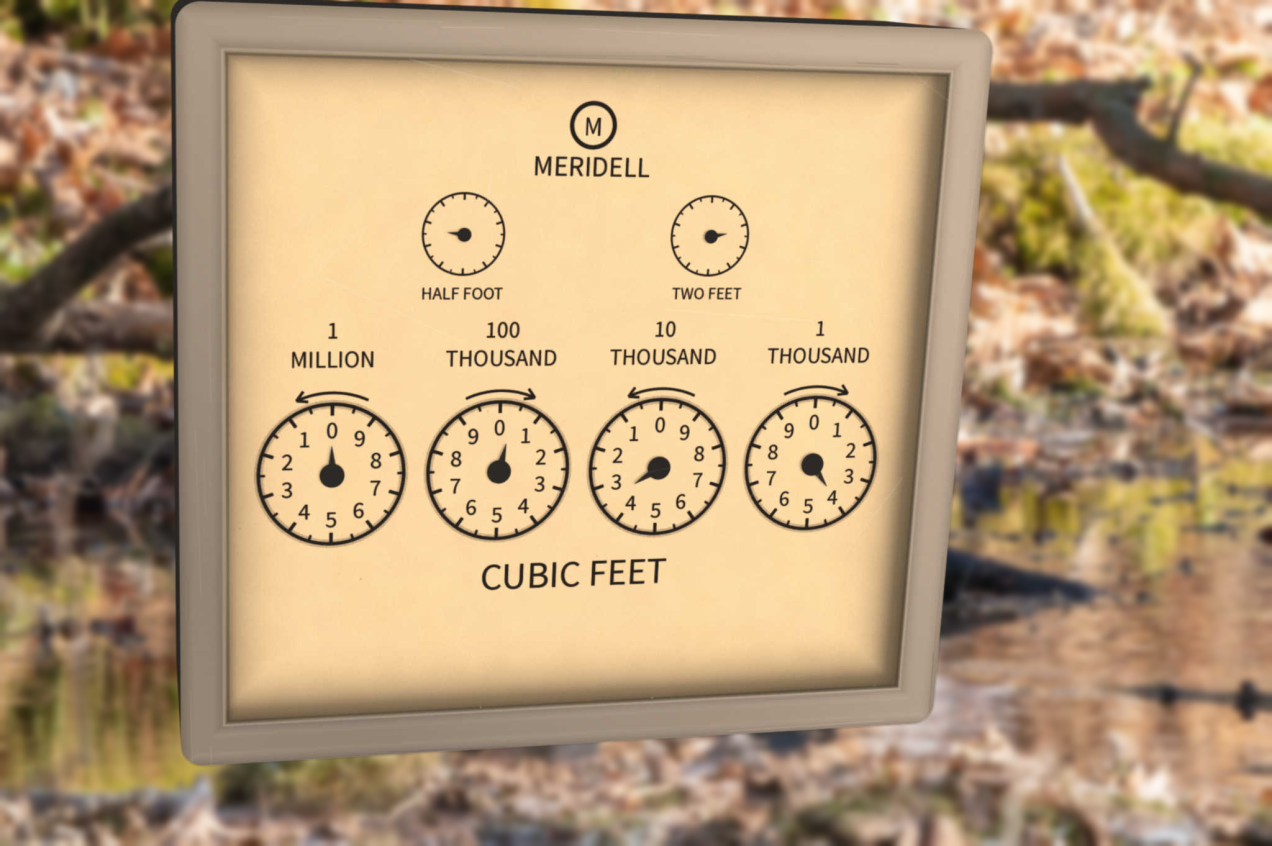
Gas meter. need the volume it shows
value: 3400 ft³
